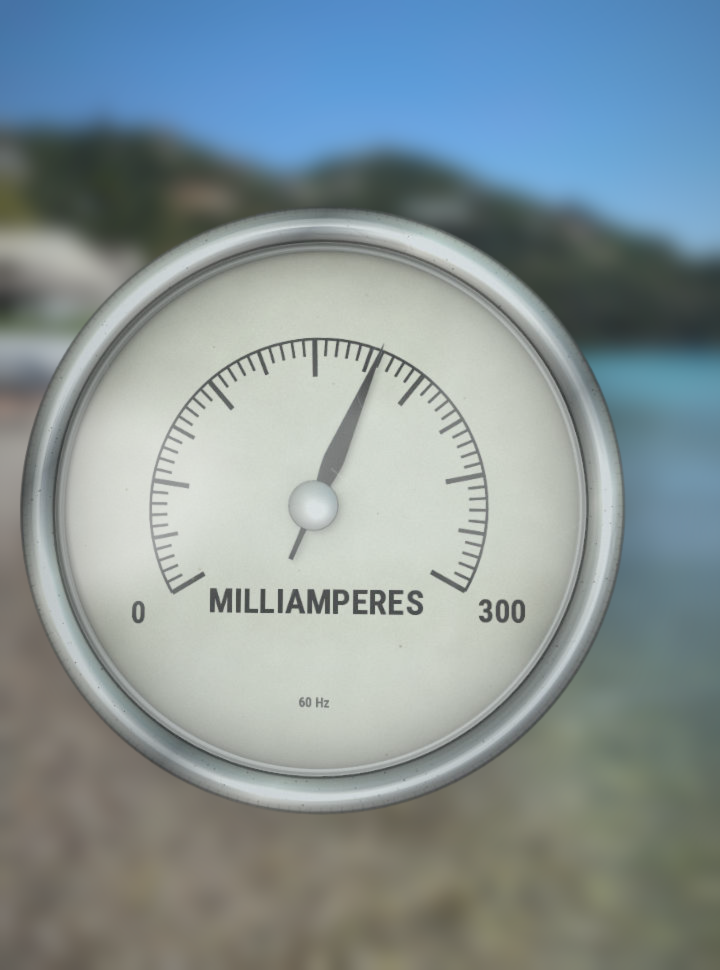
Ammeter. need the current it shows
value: 180 mA
